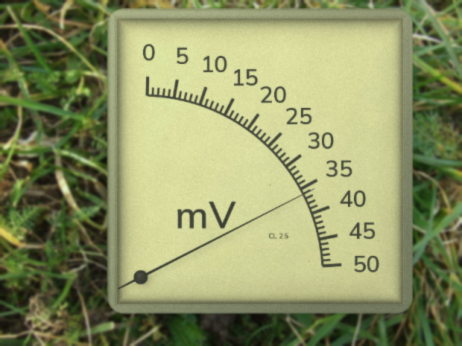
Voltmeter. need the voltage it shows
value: 36 mV
